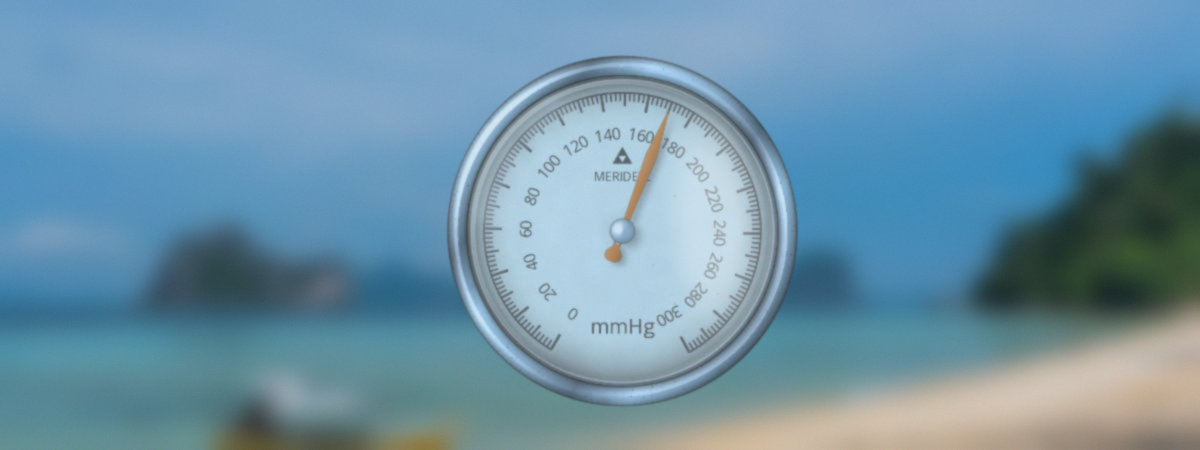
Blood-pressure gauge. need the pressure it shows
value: 170 mmHg
